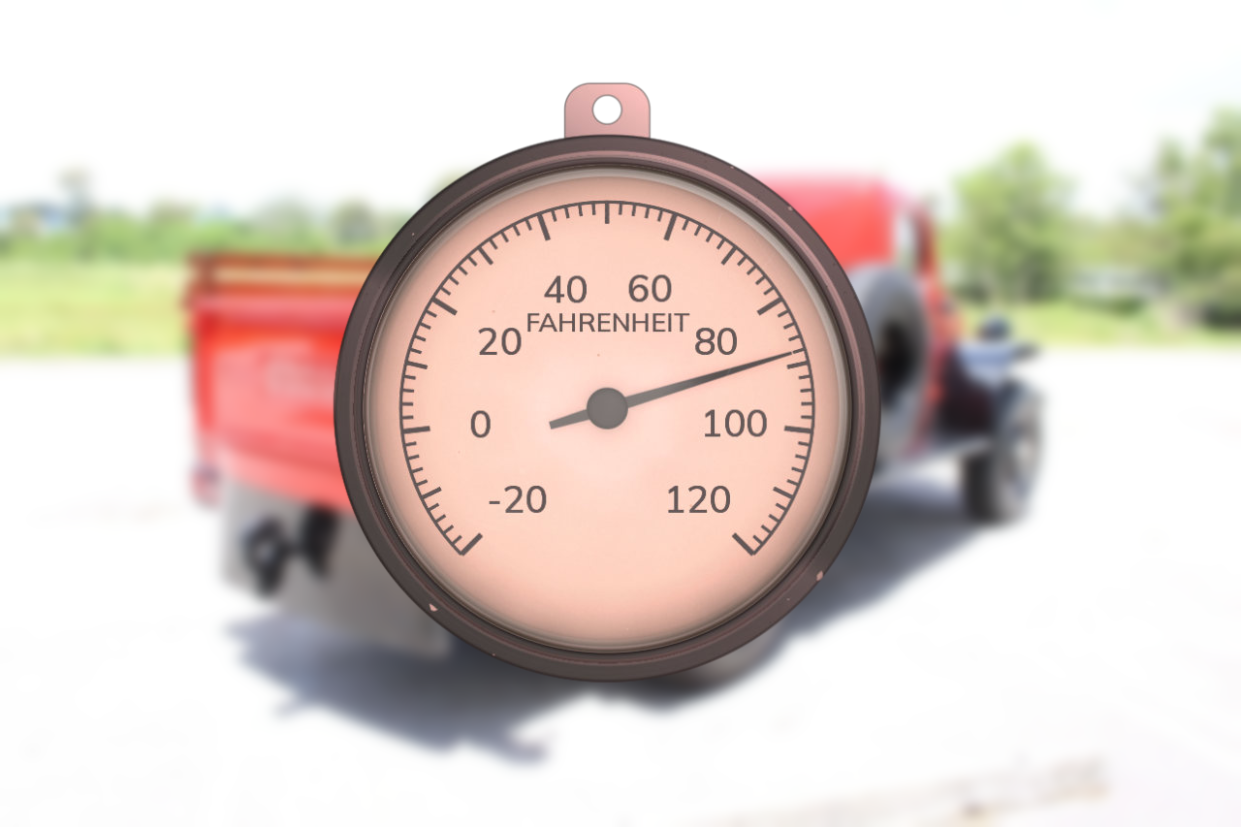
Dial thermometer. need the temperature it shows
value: 88 °F
